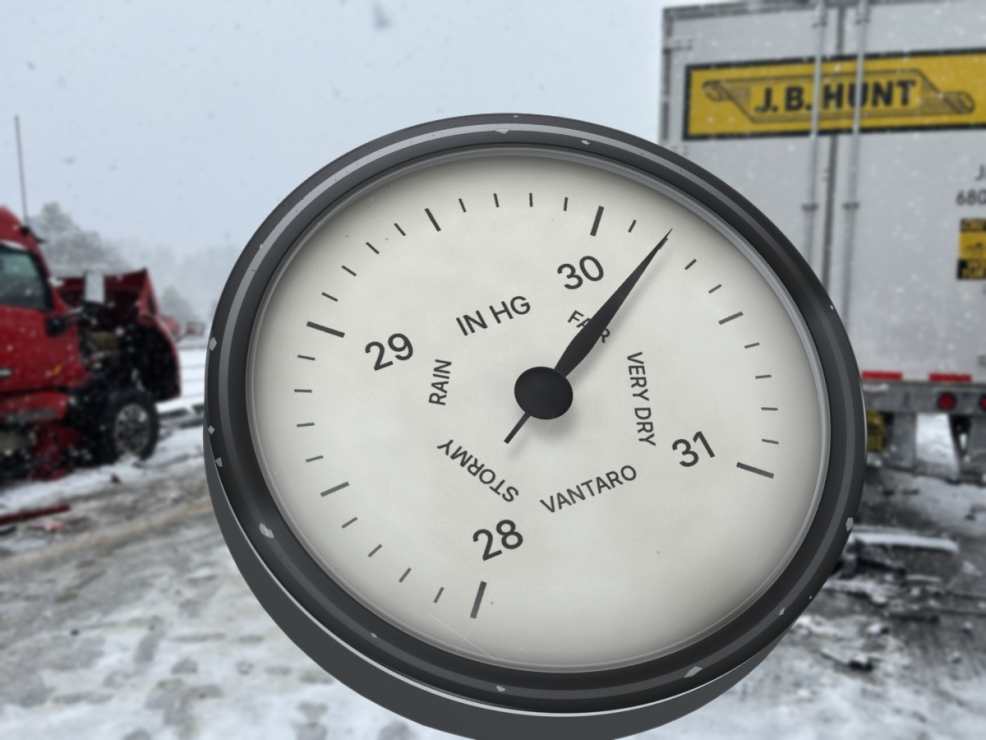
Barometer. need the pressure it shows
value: 30.2 inHg
